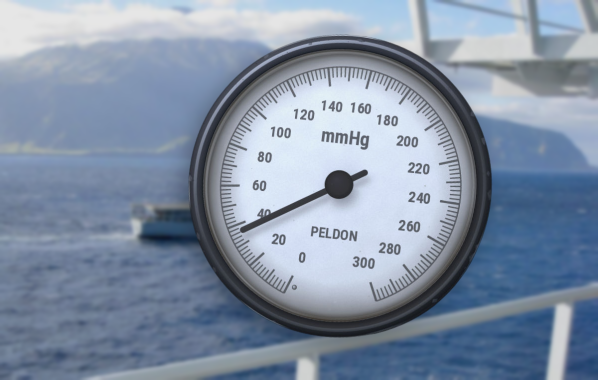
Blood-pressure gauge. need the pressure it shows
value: 36 mmHg
